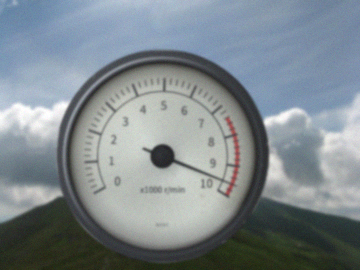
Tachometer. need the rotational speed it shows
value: 9600 rpm
